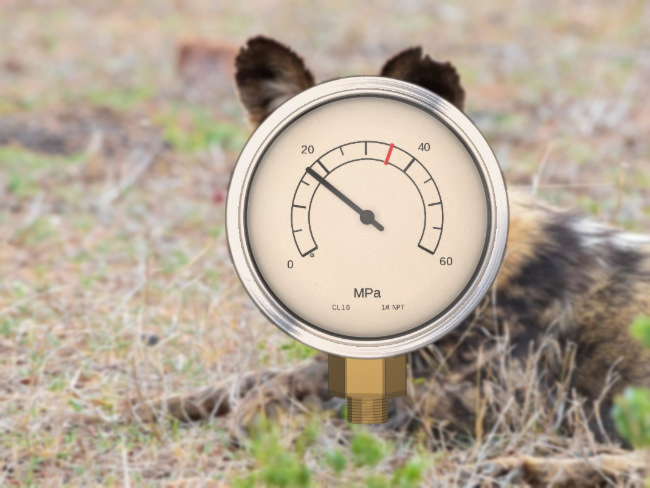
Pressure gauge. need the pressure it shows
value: 17.5 MPa
